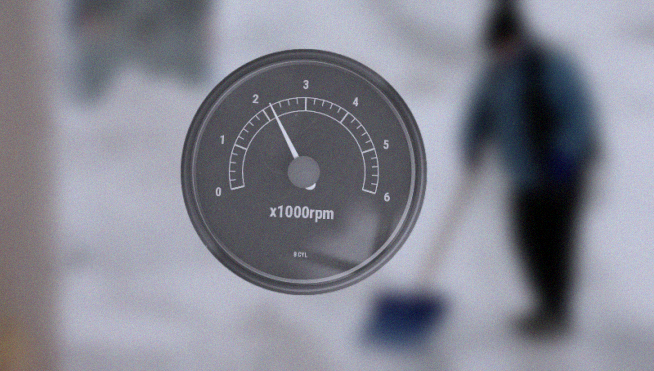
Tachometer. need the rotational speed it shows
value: 2200 rpm
